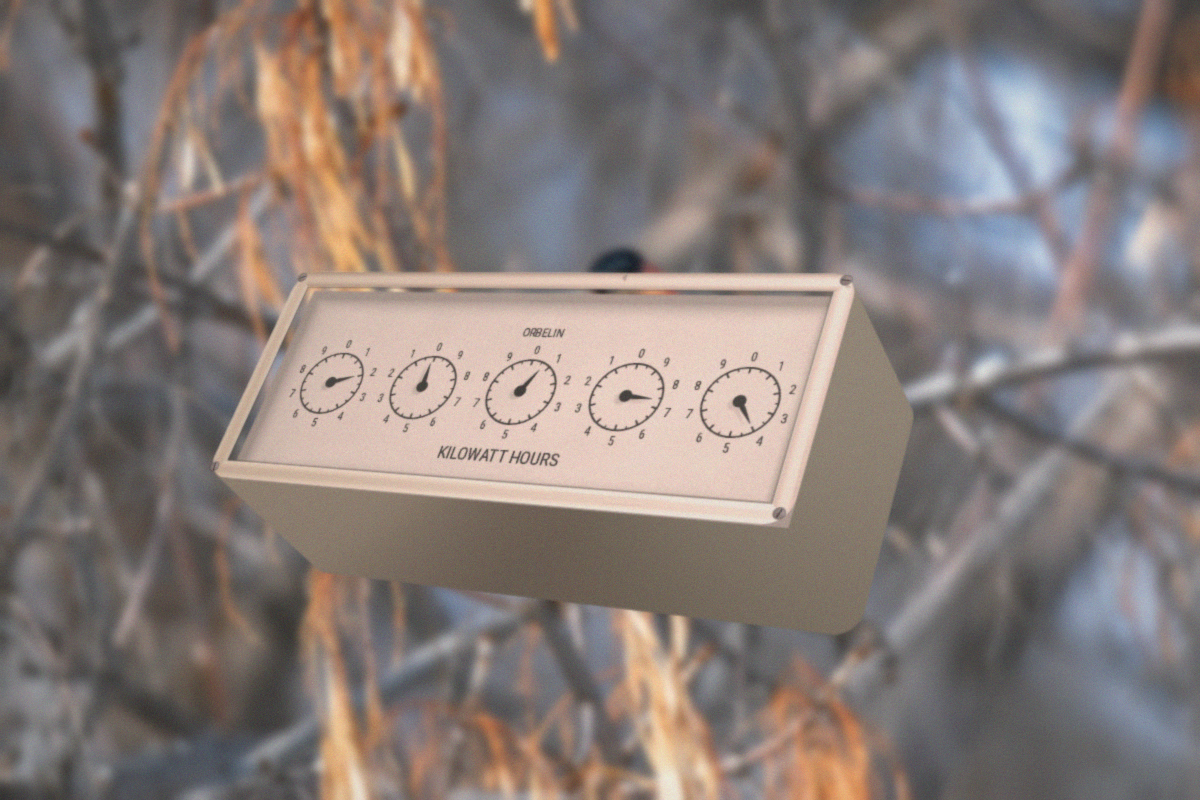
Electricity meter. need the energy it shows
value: 20074 kWh
